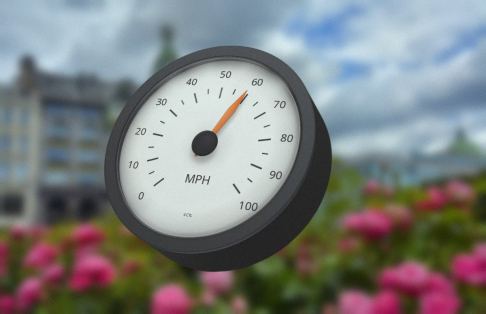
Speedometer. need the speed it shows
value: 60 mph
